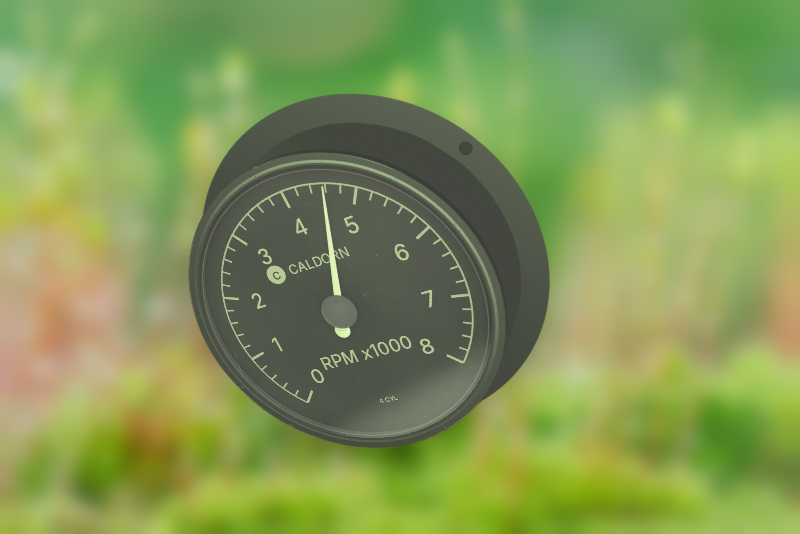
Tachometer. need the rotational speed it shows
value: 4600 rpm
